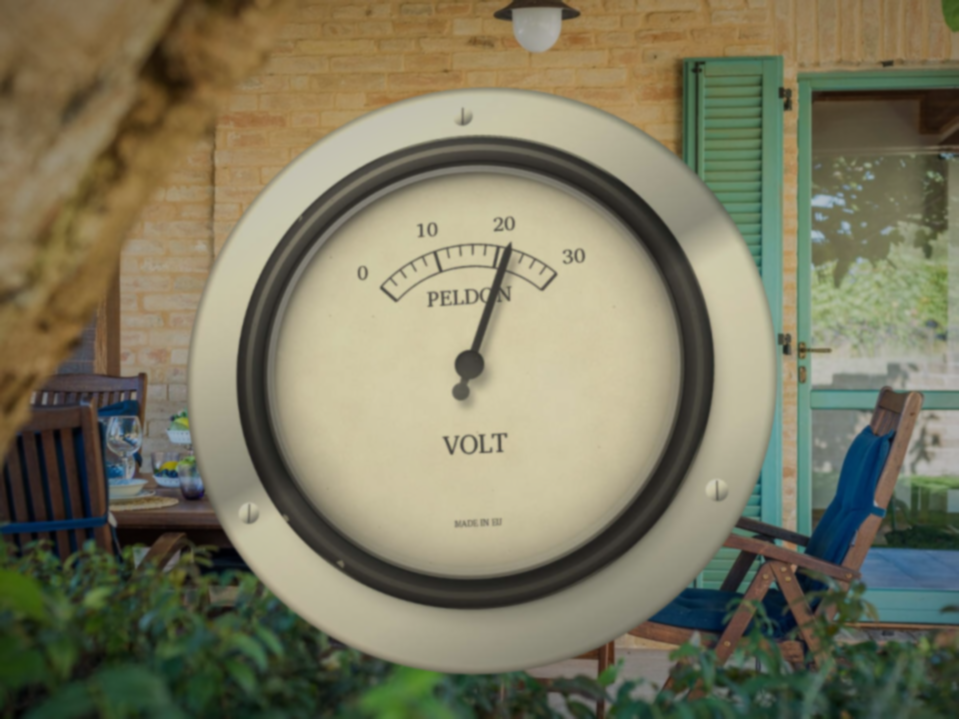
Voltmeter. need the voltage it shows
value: 22 V
